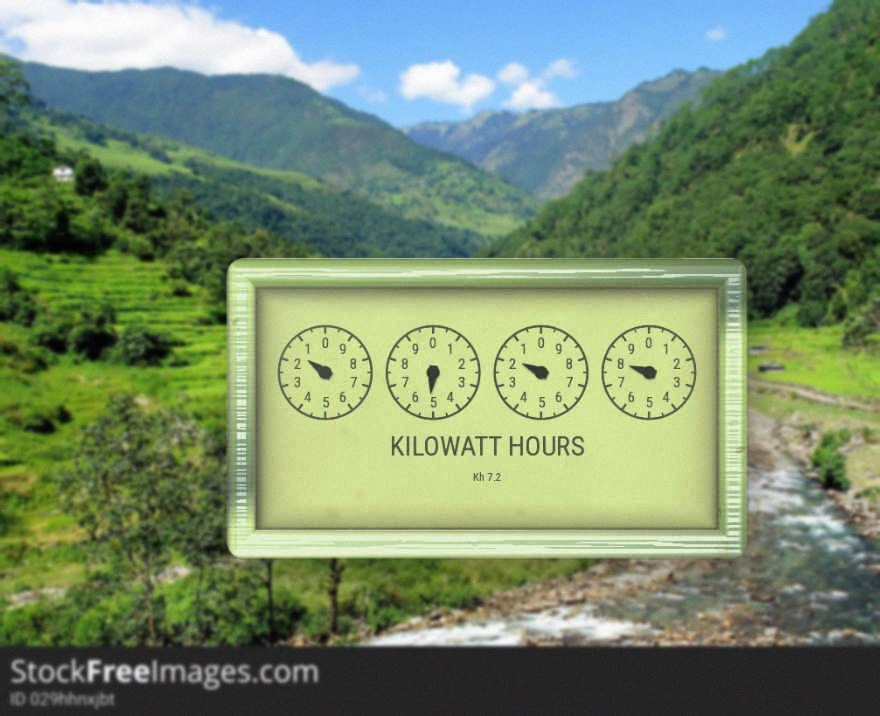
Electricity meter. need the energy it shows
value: 1518 kWh
